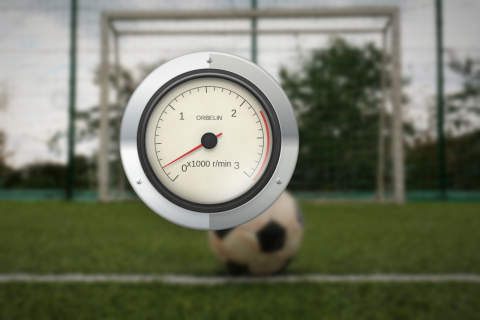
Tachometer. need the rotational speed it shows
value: 200 rpm
